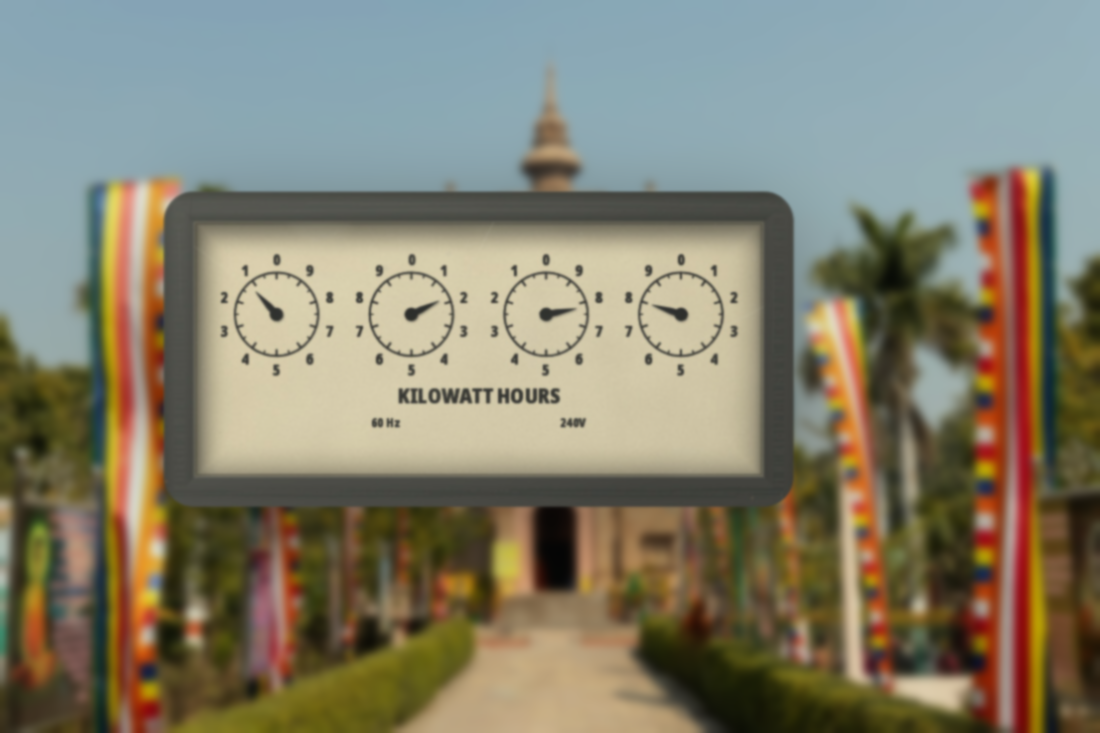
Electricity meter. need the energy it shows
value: 1178 kWh
